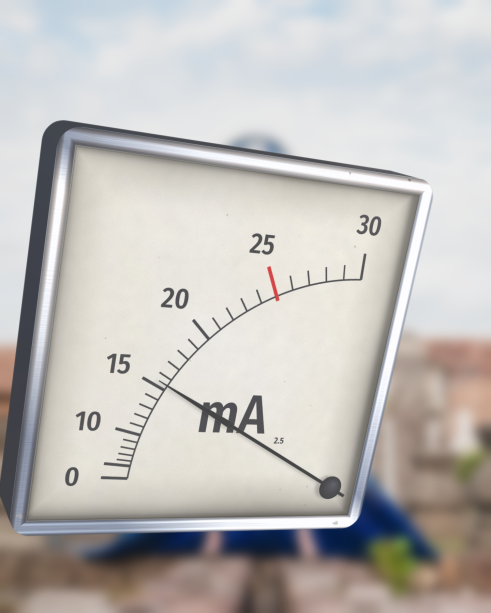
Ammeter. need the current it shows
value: 15.5 mA
